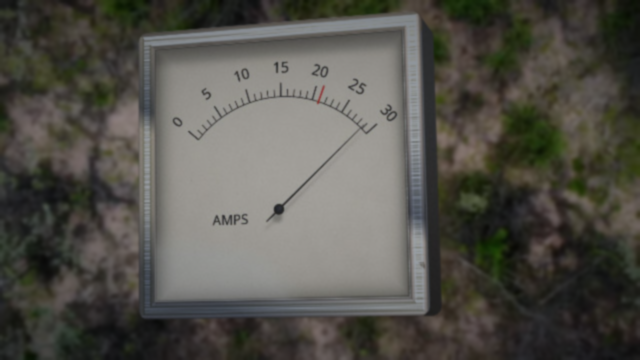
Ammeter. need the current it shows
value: 29 A
